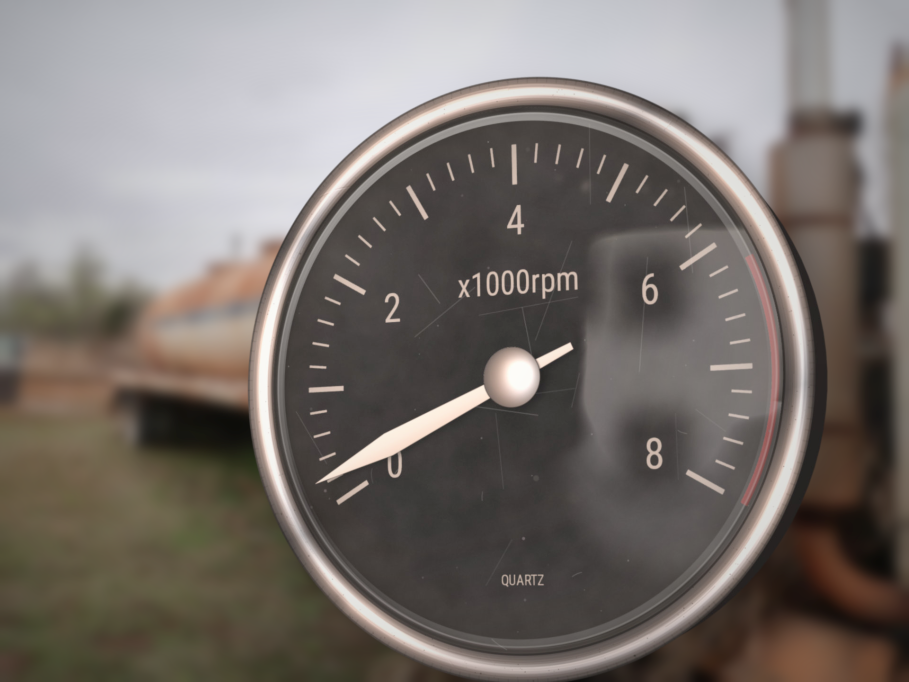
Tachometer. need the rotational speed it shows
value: 200 rpm
